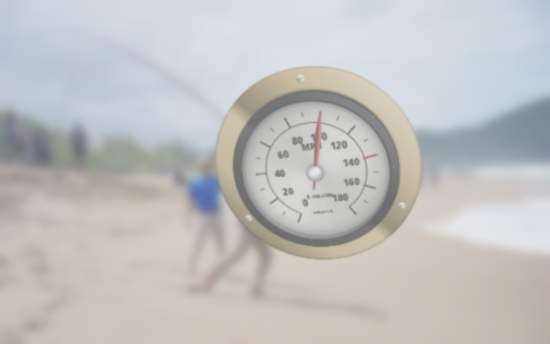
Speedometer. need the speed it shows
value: 100 mph
